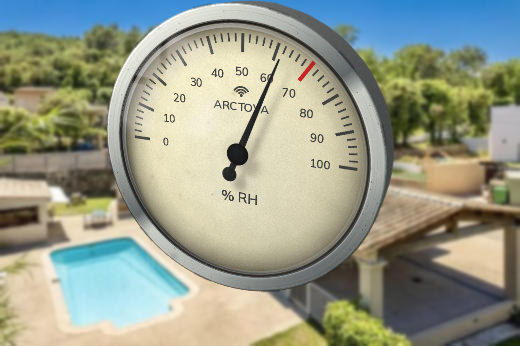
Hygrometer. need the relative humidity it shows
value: 62 %
